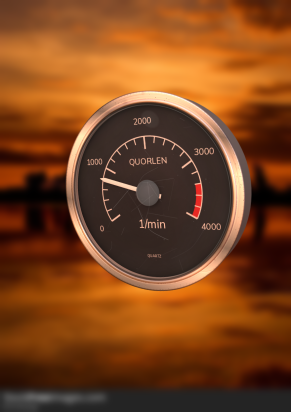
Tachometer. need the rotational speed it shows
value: 800 rpm
